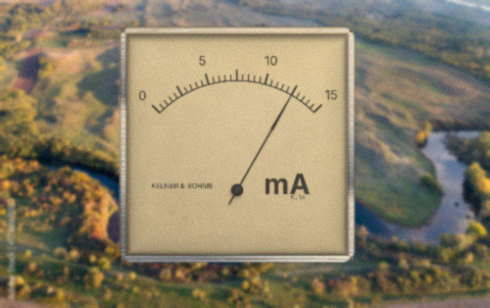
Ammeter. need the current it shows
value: 12.5 mA
